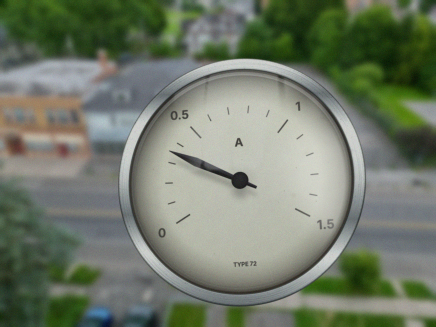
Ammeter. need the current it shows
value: 0.35 A
